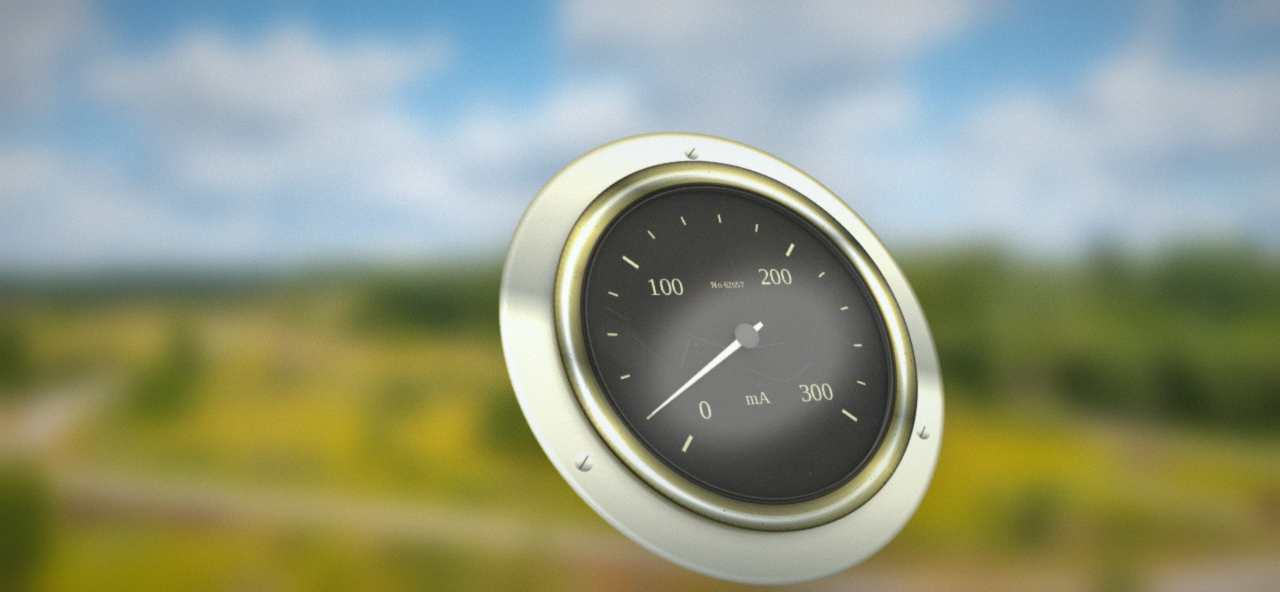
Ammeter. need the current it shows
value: 20 mA
